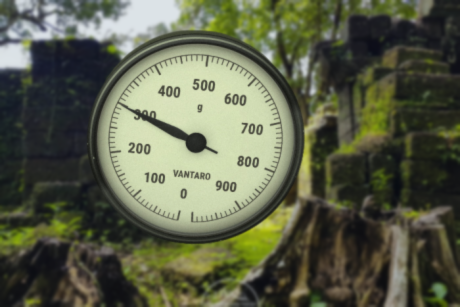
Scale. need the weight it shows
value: 300 g
